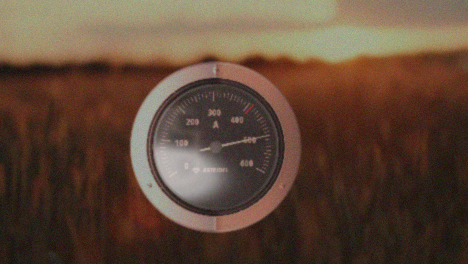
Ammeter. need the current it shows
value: 500 A
